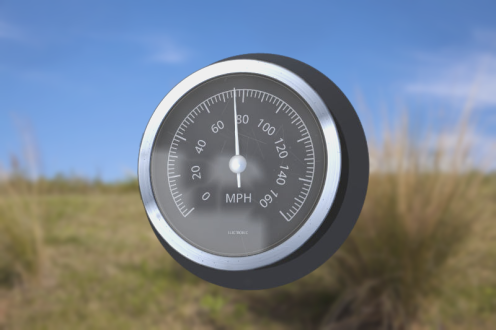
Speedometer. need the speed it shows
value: 76 mph
